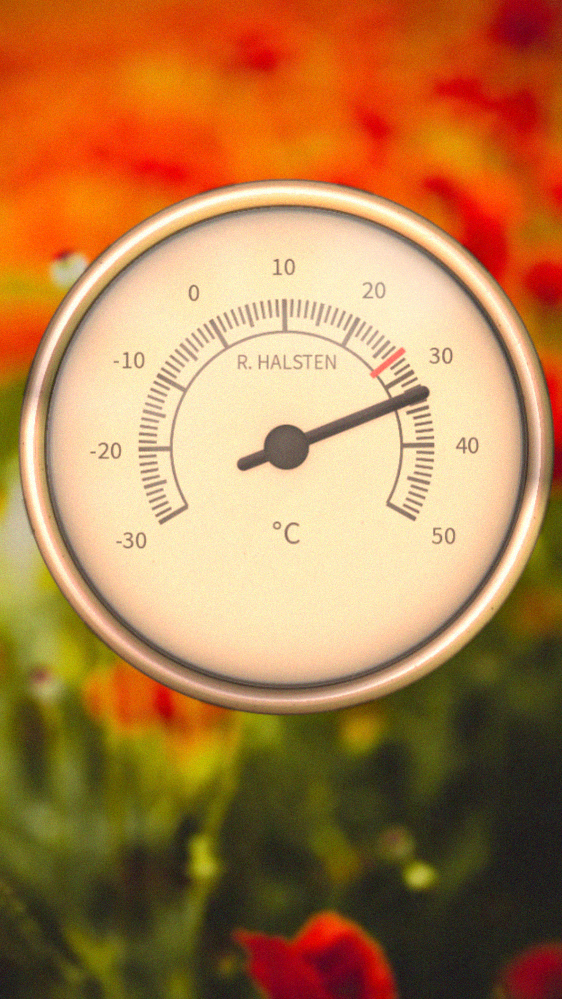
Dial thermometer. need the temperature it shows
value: 33 °C
